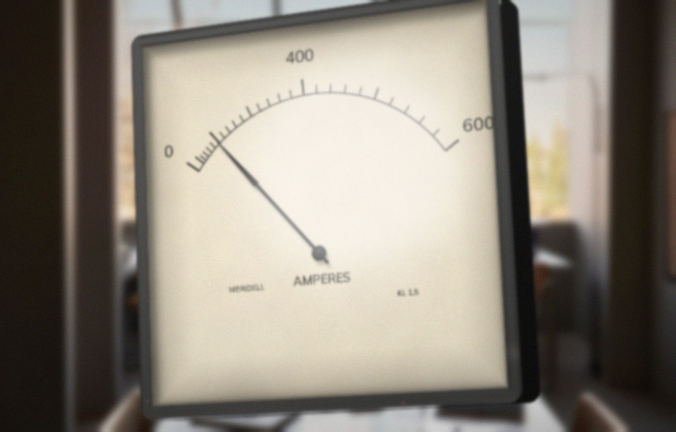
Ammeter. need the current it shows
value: 200 A
